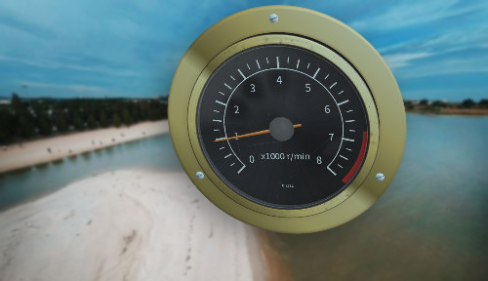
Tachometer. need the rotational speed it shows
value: 1000 rpm
